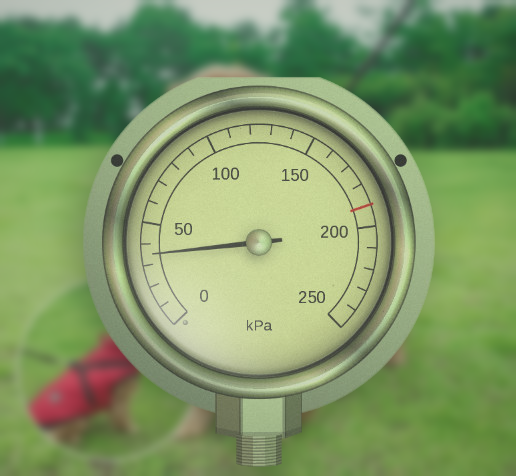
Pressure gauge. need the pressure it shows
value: 35 kPa
